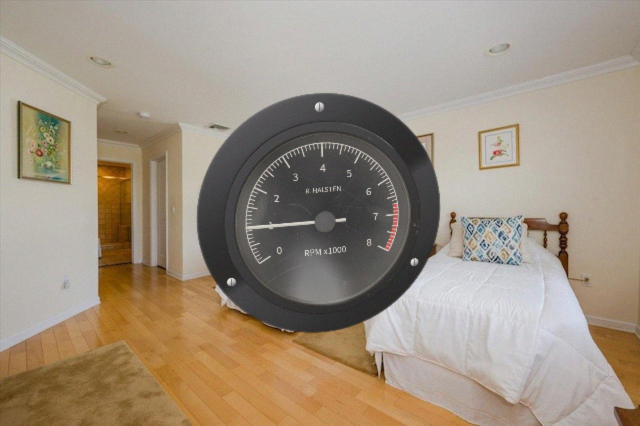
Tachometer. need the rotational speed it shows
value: 1000 rpm
